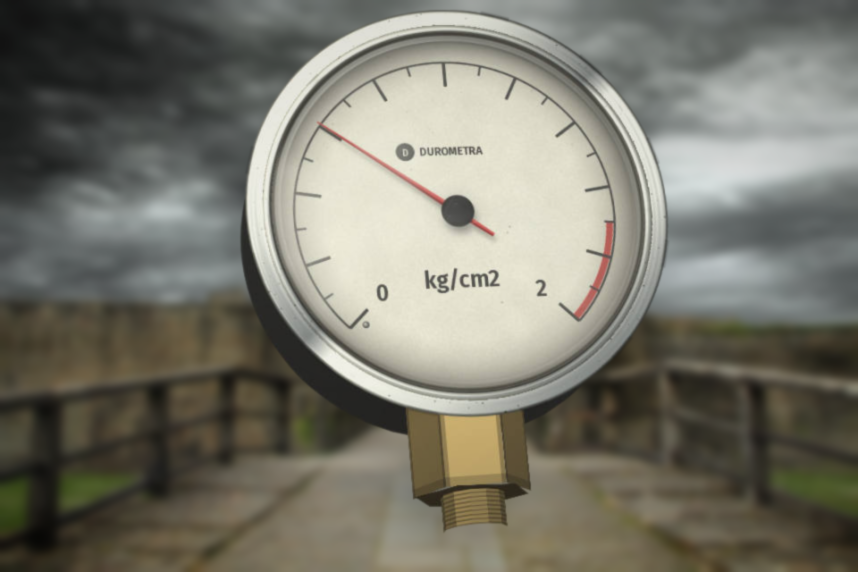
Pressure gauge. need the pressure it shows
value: 0.6 kg/cm²
